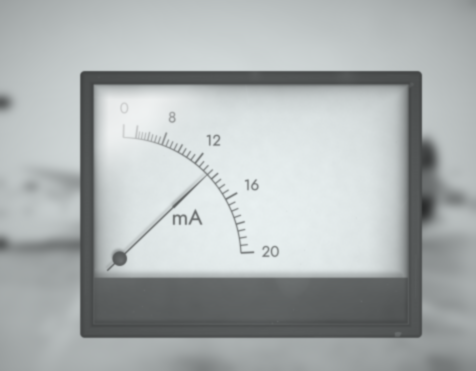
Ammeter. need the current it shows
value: 13.5 mA
